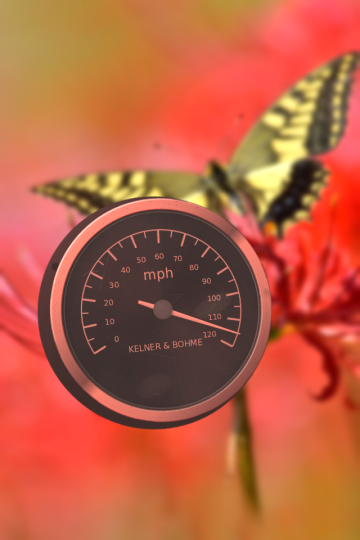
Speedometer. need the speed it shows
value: 115 mph
